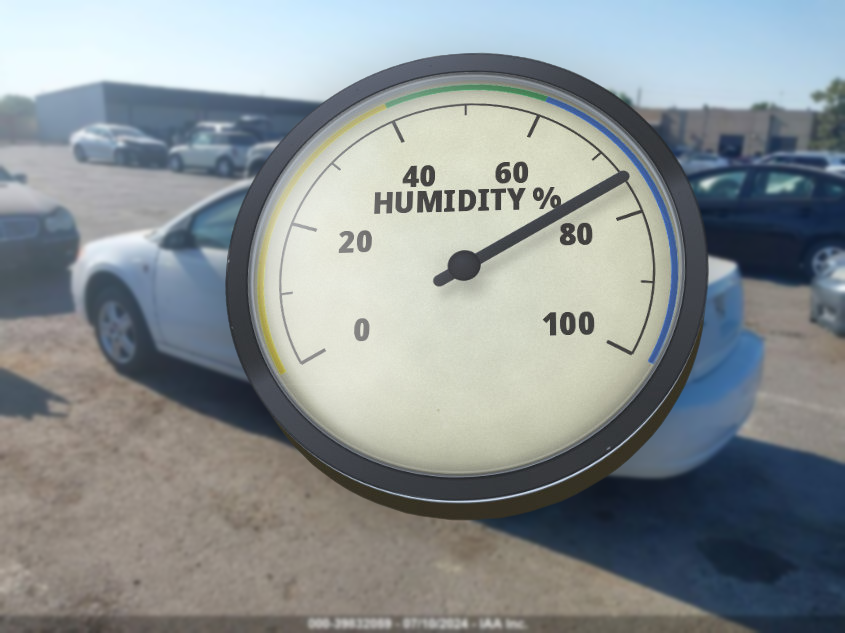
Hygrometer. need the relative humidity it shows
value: 75 %
